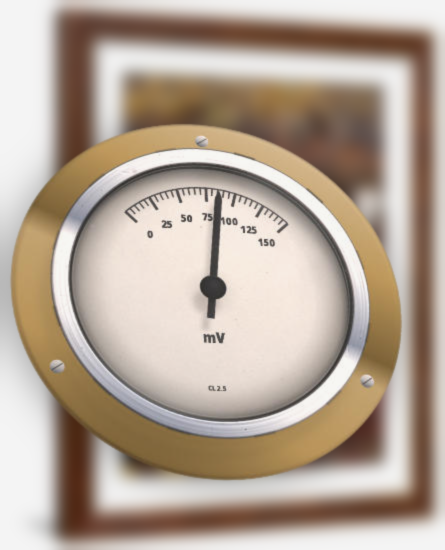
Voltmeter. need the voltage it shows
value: 85 mV
